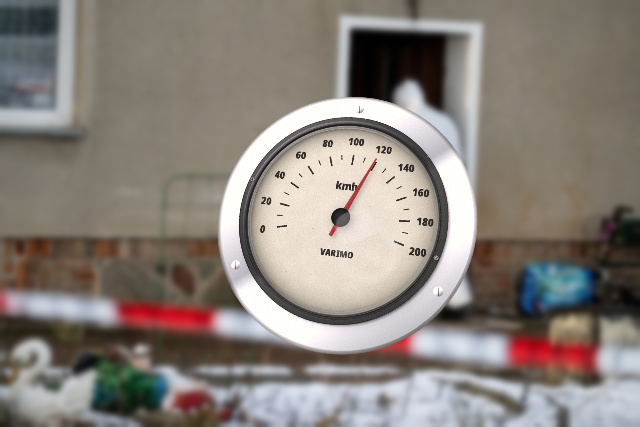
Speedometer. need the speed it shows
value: 120 km/h
